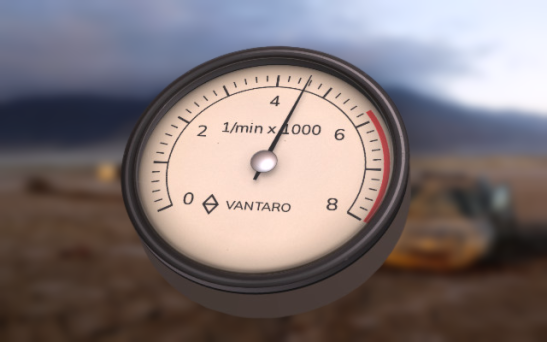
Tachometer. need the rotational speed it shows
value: 4600 rpm
